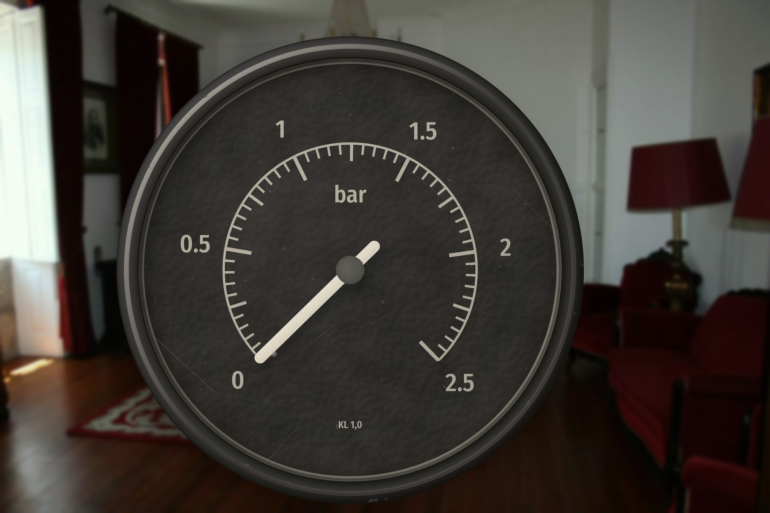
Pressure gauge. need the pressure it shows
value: 0 bar
